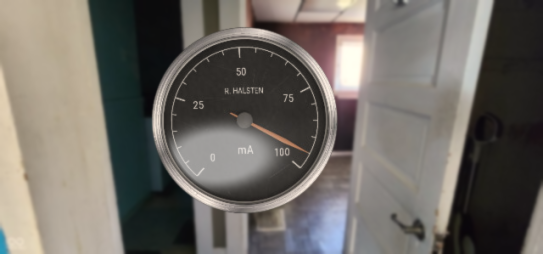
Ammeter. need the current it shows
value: 95 mA
